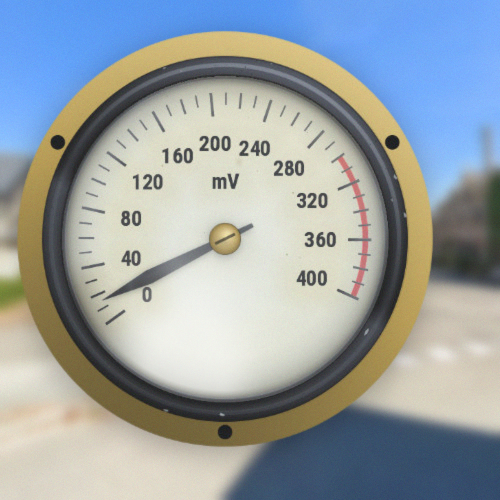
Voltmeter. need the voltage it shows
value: 15 mV
